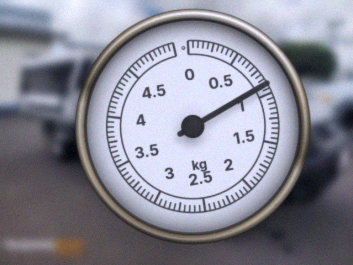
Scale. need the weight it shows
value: 0.9 kg
